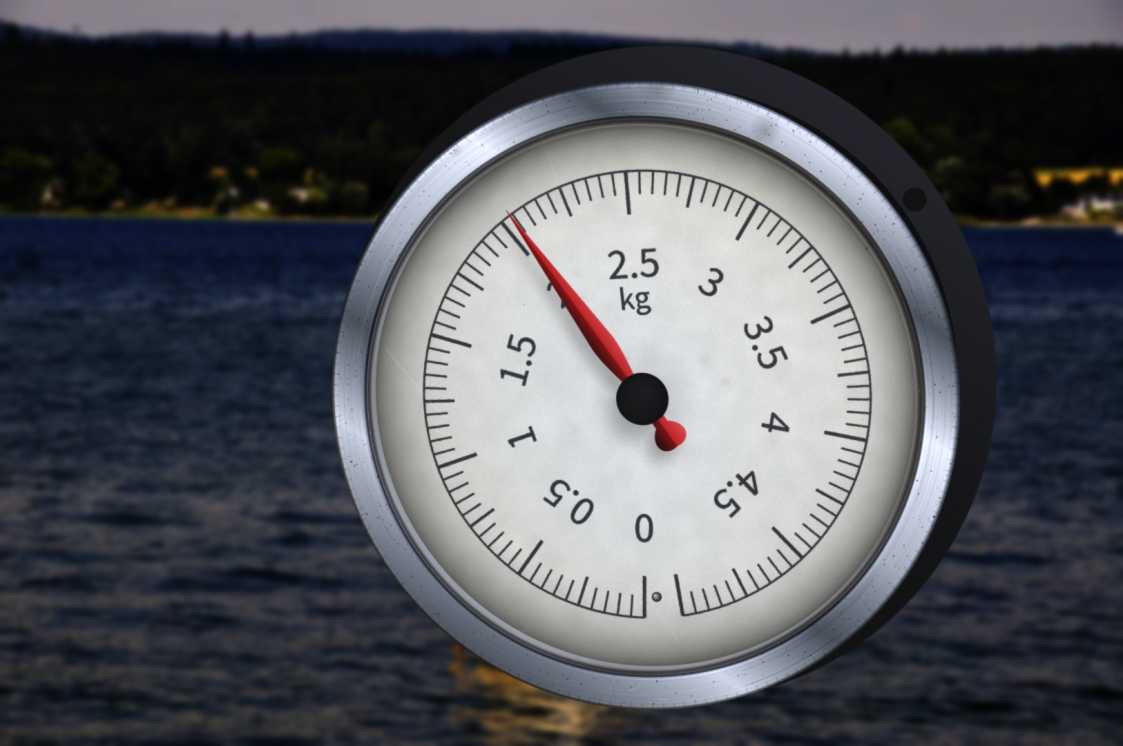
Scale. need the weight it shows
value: 2.05 kg
